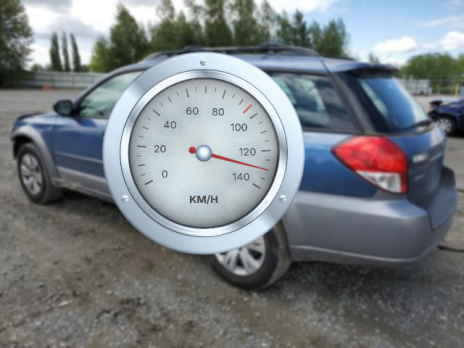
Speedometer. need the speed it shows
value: 130 km/h
